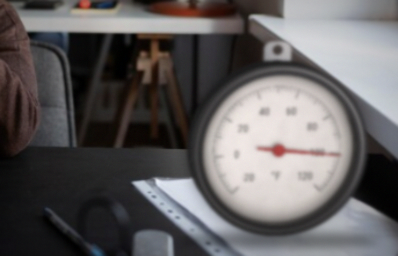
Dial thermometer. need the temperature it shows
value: 100 °F
